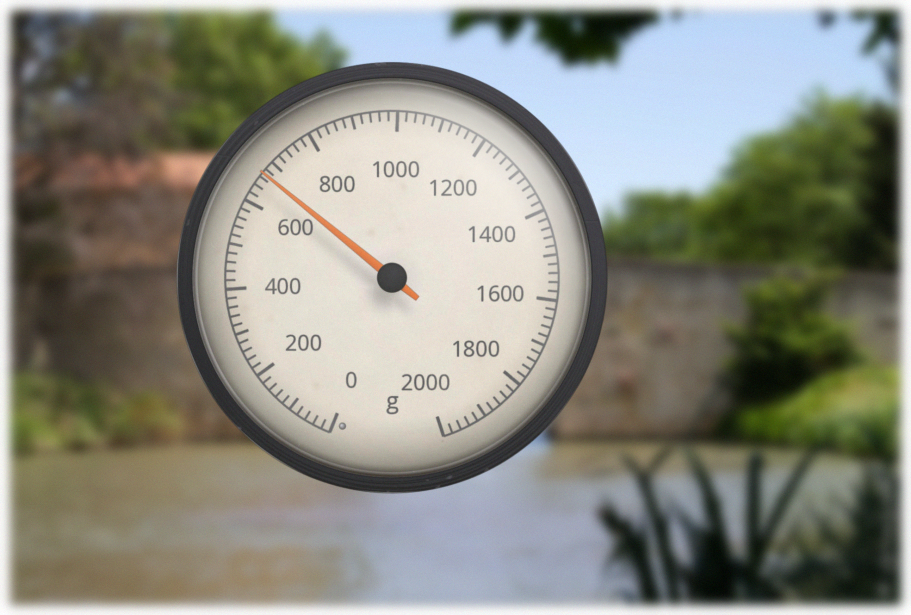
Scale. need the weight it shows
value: 670 g
